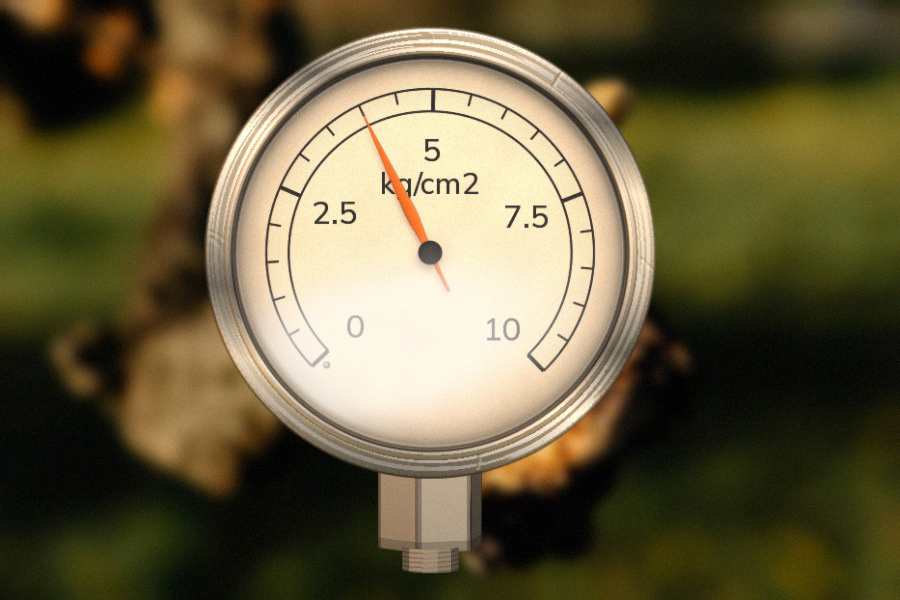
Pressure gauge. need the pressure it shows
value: 4 kg/cm²
